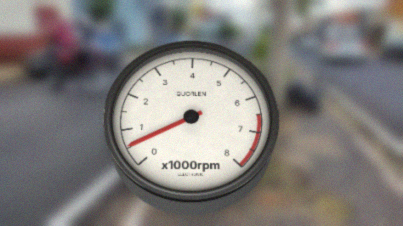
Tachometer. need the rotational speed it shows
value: 500 rpm
